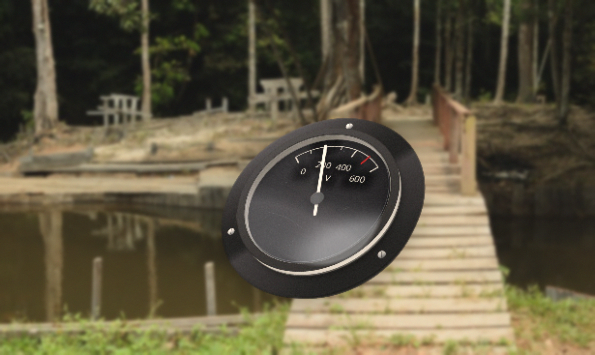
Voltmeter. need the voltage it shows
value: 200 V
